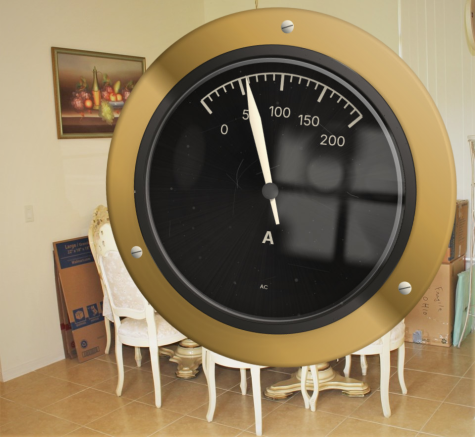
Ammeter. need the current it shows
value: 60 A
